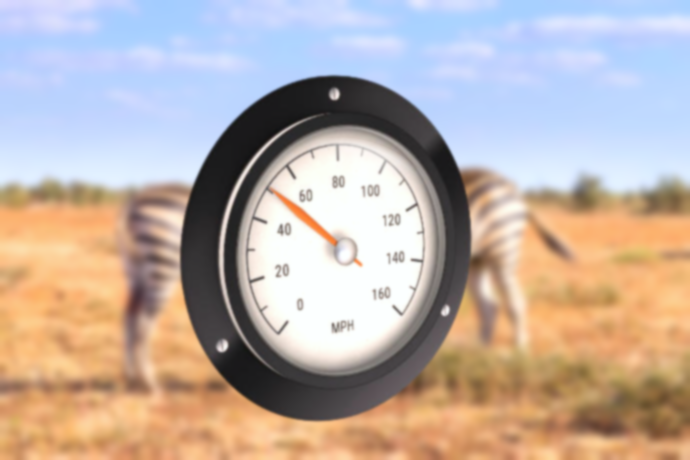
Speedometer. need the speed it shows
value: 50 mph
